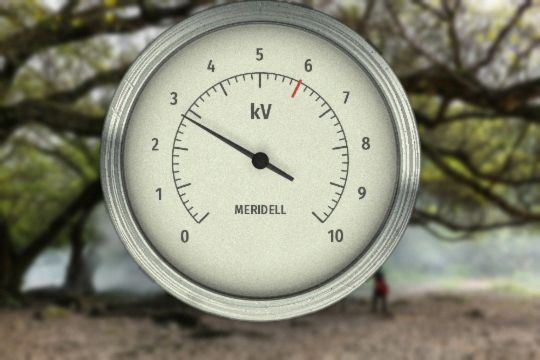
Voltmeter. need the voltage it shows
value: 2.8 kV
